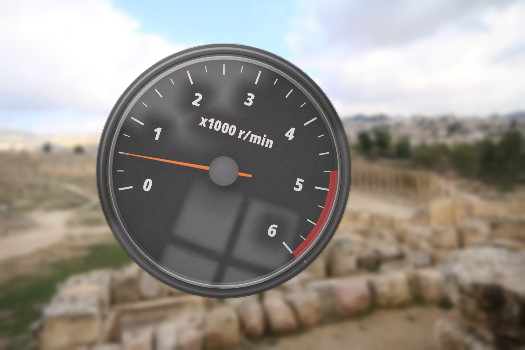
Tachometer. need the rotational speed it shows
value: 500 rpm
